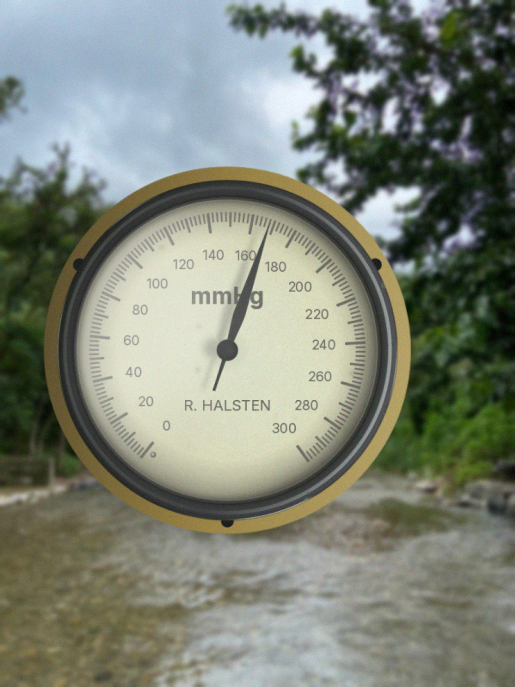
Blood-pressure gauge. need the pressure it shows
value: 168 mmHg
